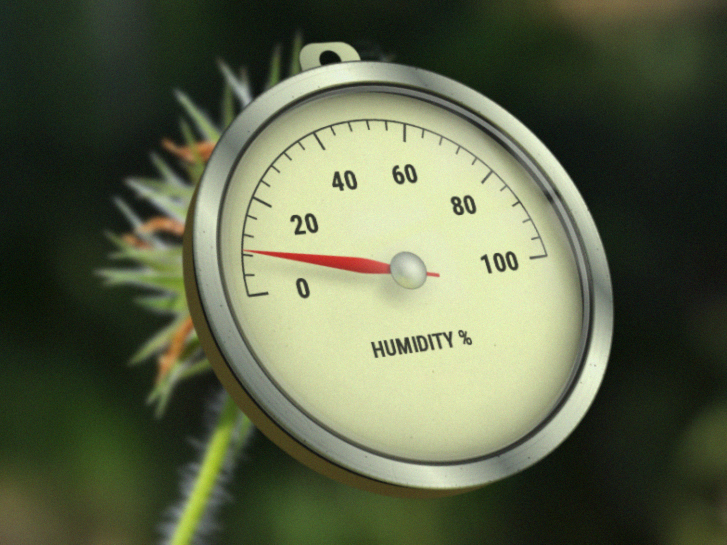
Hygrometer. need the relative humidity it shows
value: 8 %
